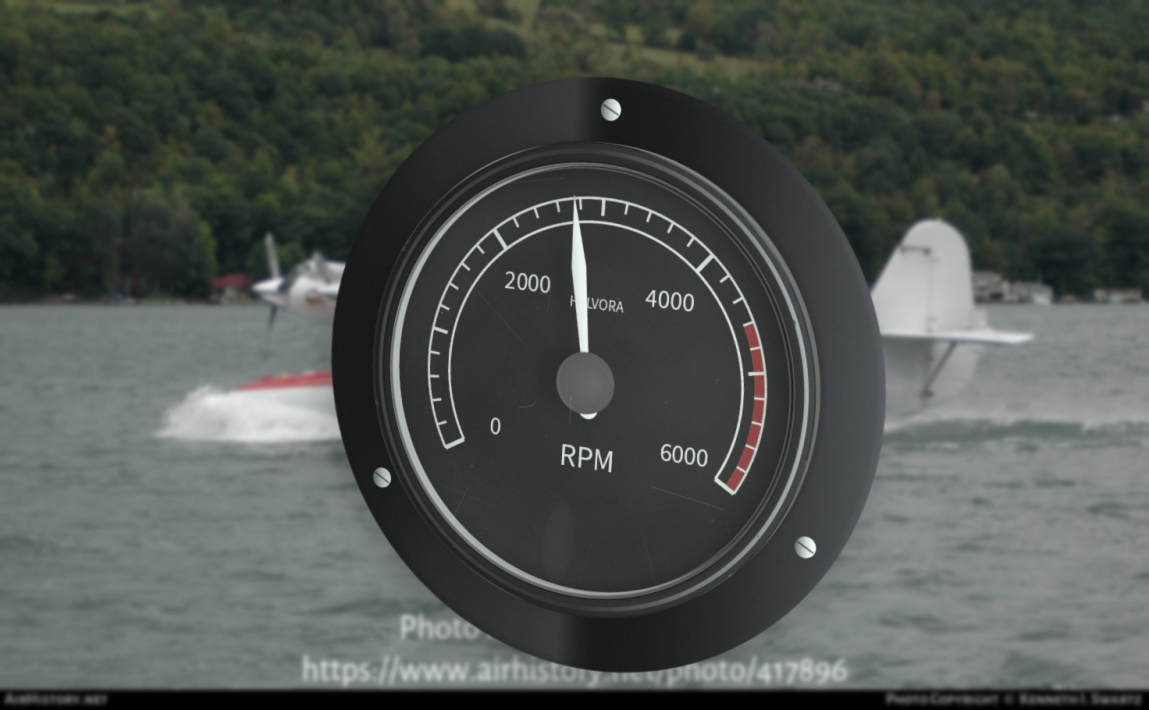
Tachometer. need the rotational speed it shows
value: 2800 rpm
